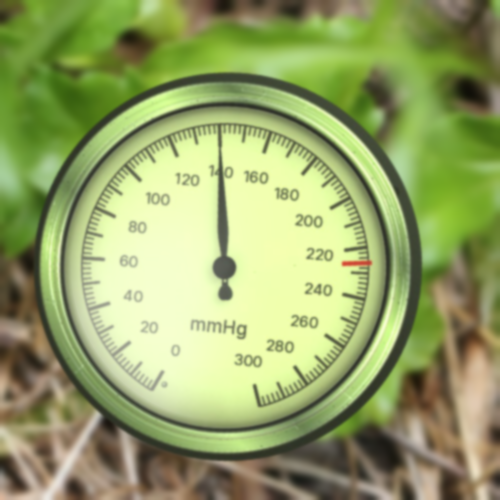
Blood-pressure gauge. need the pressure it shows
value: 140 mmHg
